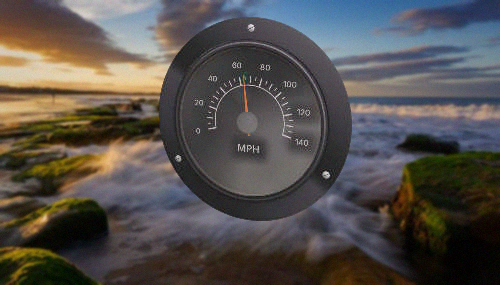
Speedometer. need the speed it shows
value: 65 mph
